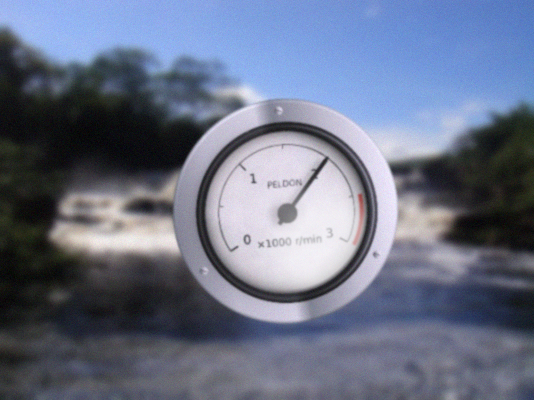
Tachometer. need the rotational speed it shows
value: 2000 rpm
